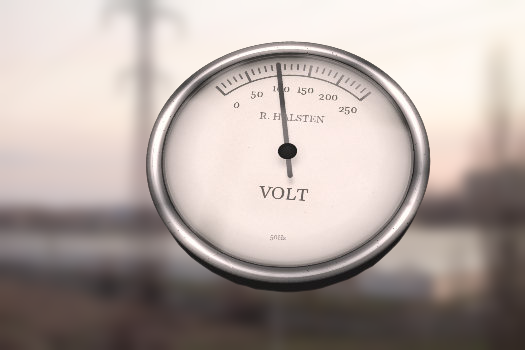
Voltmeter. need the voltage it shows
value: 100 V
